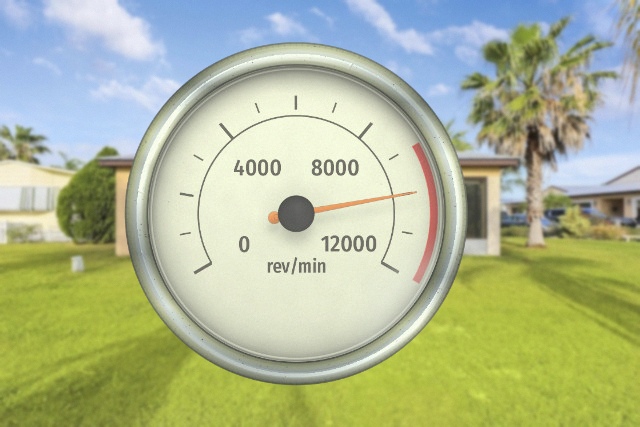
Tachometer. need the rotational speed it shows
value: 10000 rpm
